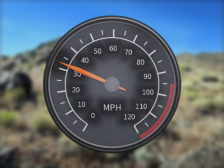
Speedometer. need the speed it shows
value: 32.5 mph
